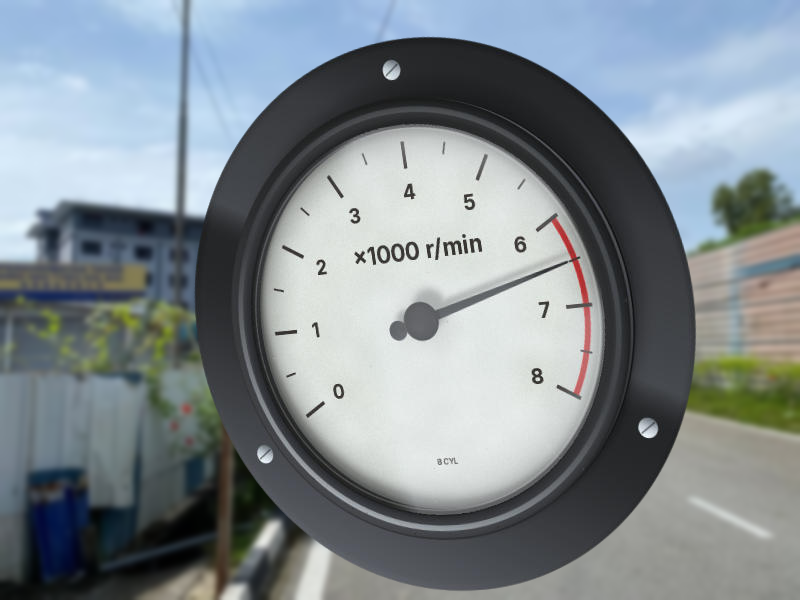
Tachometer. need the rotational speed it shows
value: 6500 rpm
